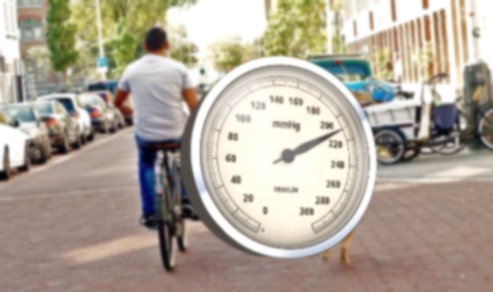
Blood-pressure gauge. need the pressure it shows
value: 210 mmHg
